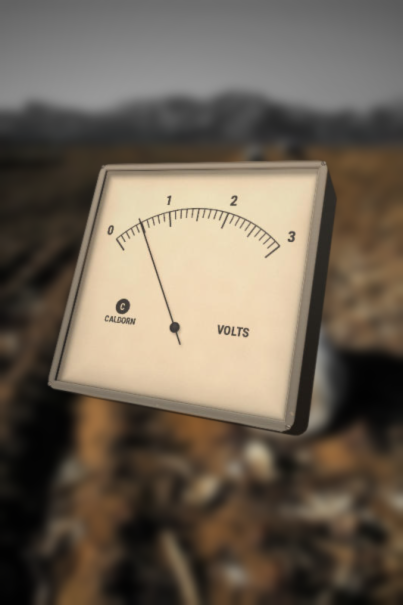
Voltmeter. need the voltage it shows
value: 0.5 V
